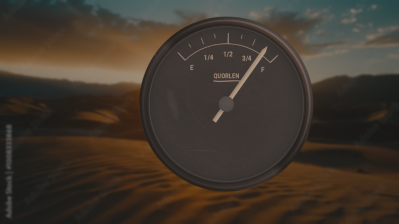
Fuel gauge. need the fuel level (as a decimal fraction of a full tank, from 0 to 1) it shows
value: 0.875
